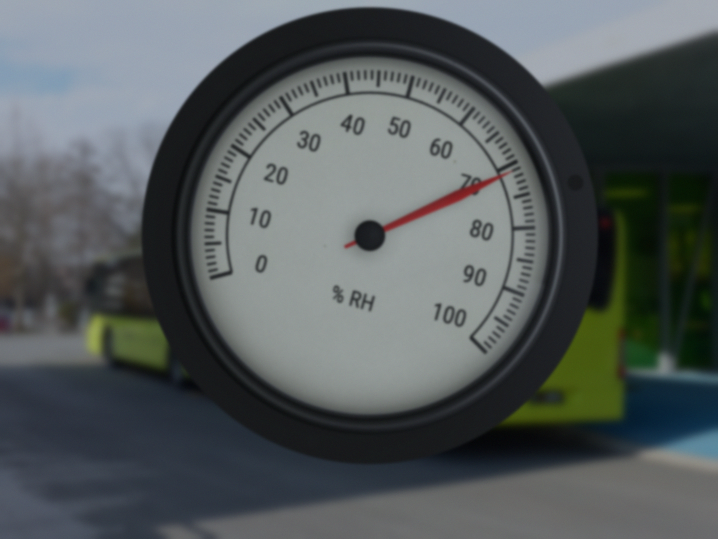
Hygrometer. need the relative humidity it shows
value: 71 %
